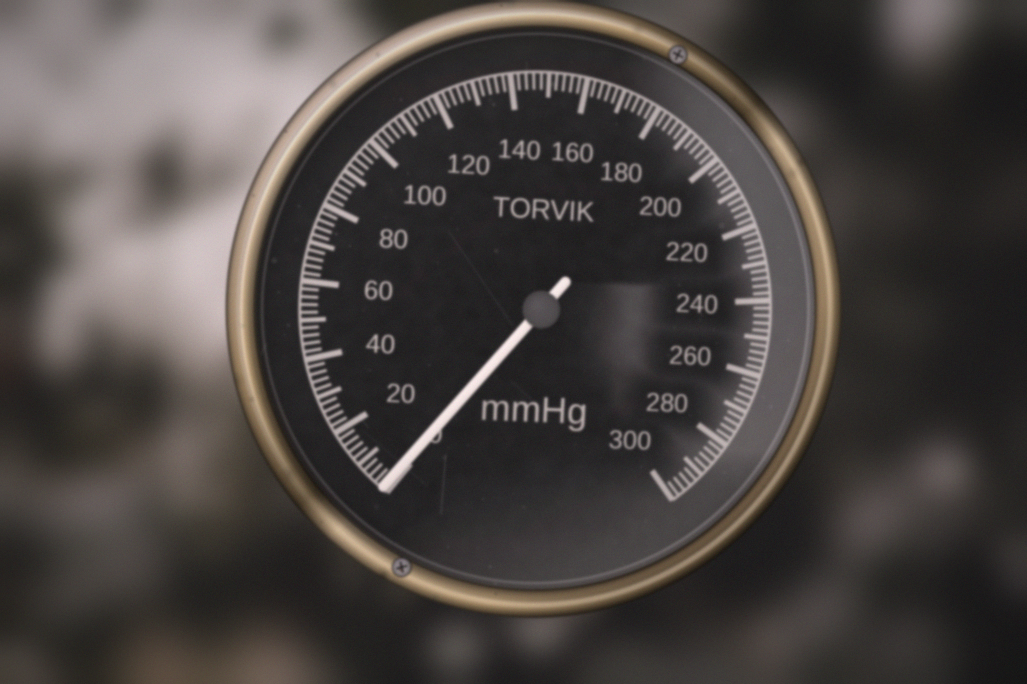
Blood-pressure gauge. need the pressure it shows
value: 2 mmHg
